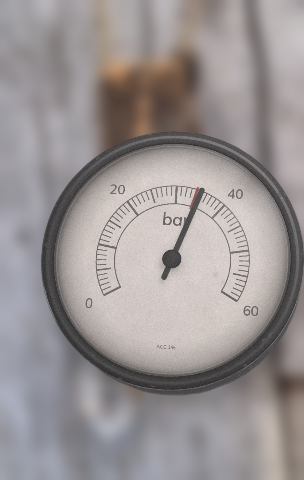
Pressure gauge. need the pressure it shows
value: 35 bar
